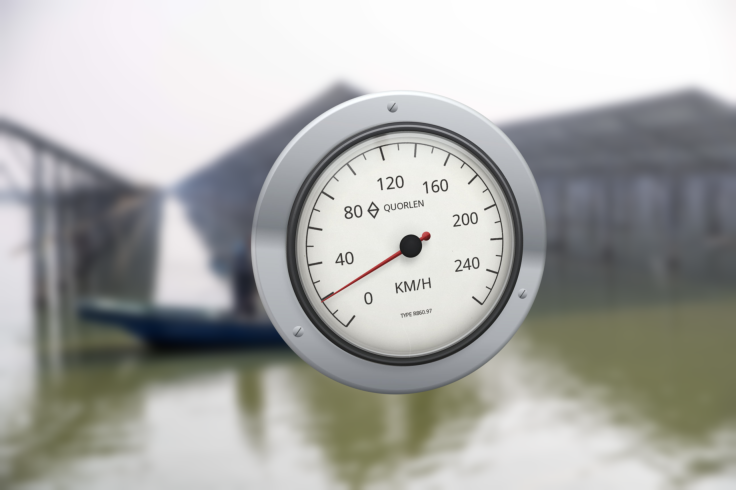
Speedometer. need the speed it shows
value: 20 km/h
